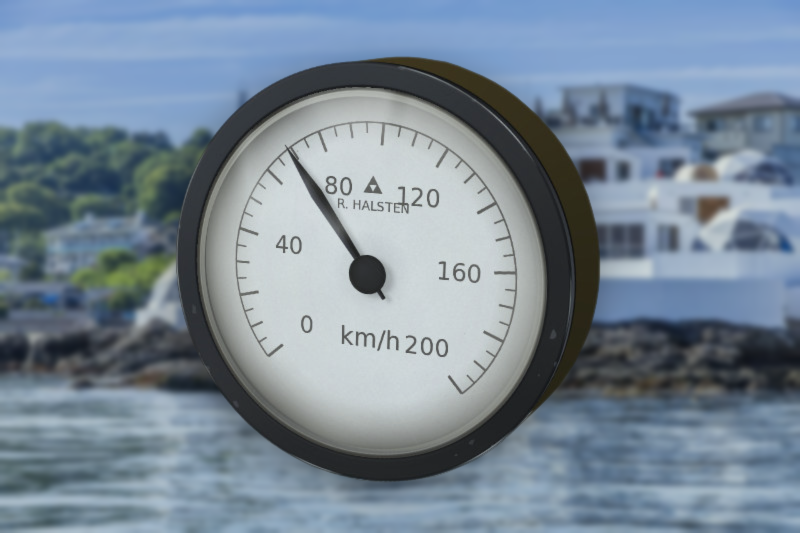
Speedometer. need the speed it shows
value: 70 km/h
